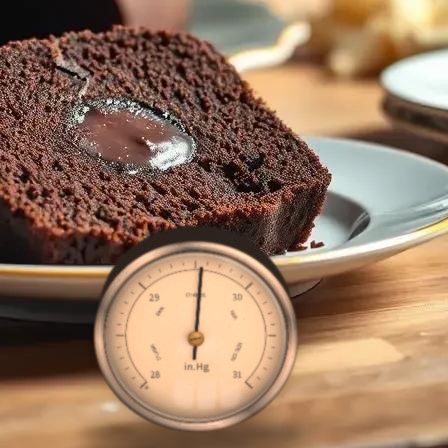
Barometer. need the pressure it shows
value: 29.55 inHg
